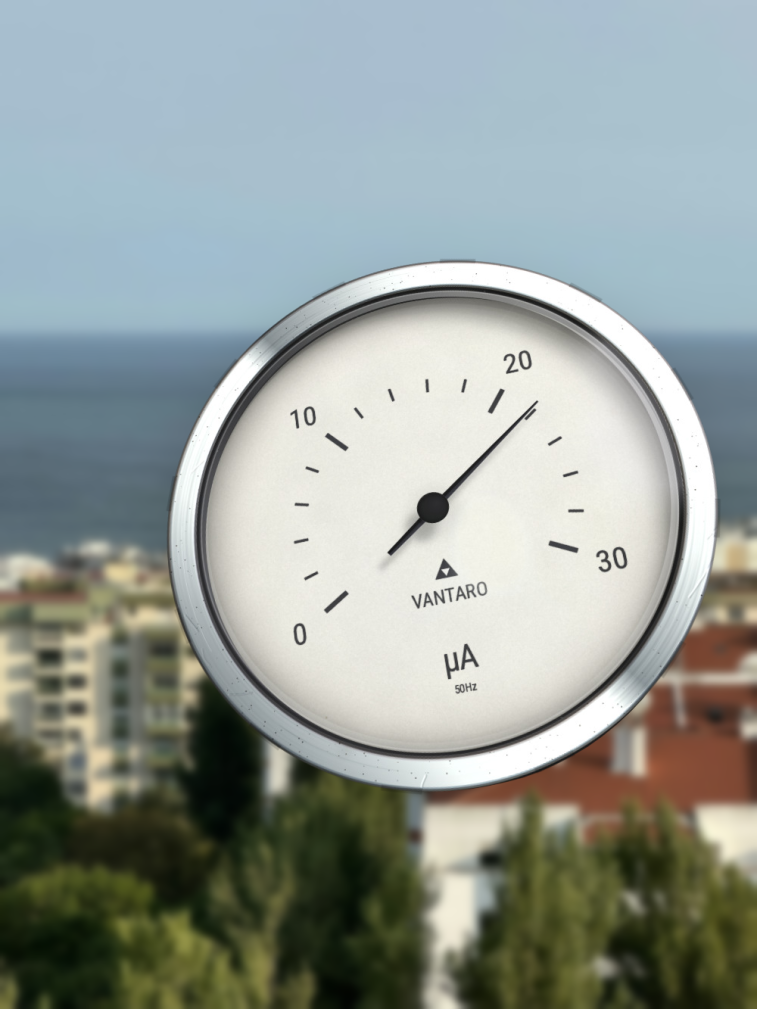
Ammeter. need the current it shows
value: 22 µA
